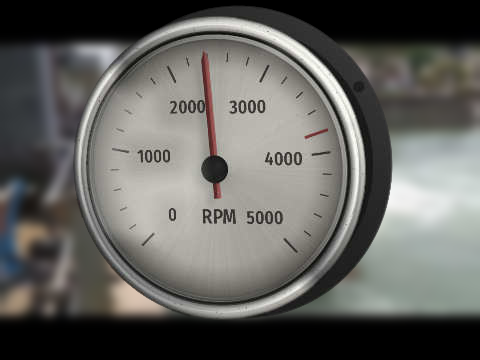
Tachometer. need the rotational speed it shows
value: 2400 rpm
